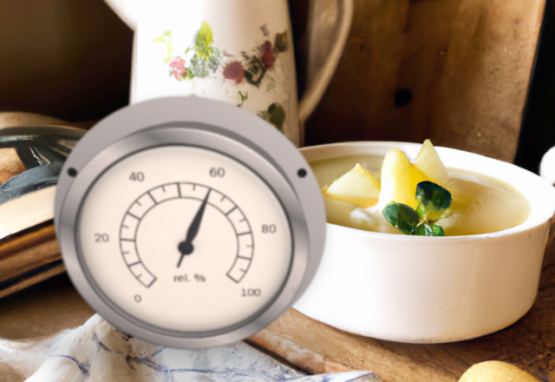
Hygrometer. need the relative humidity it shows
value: 60 %
